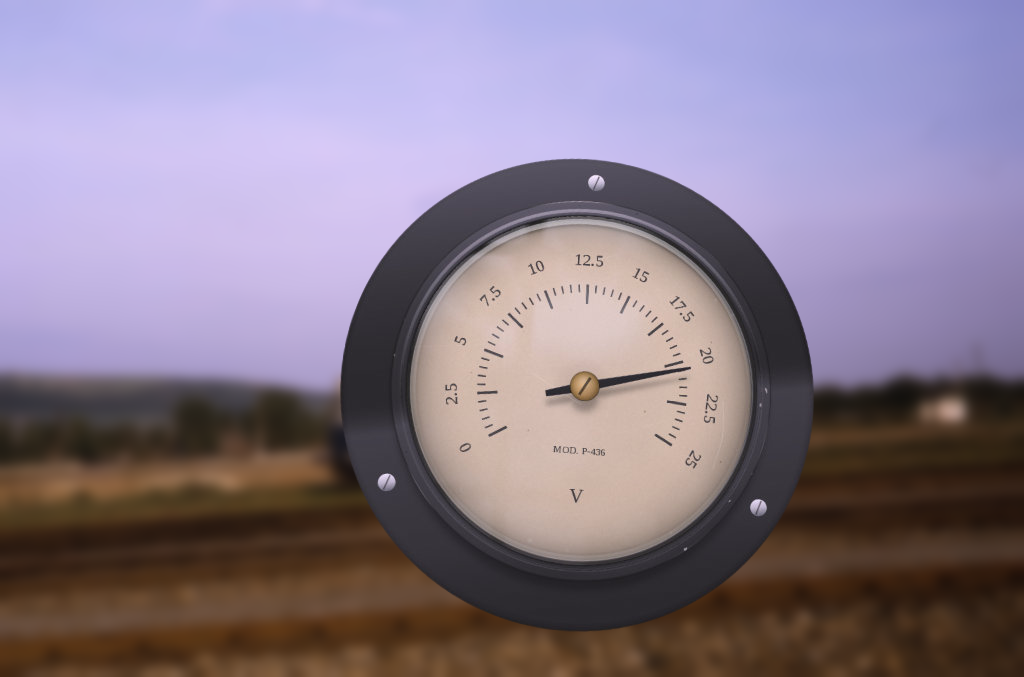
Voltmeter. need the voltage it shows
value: 20.5 V
